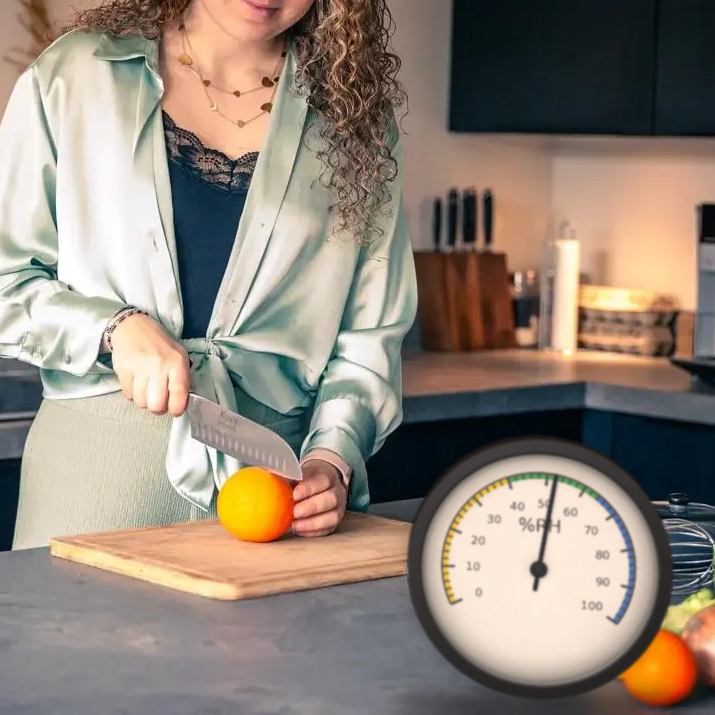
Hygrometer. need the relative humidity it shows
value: 52 %
